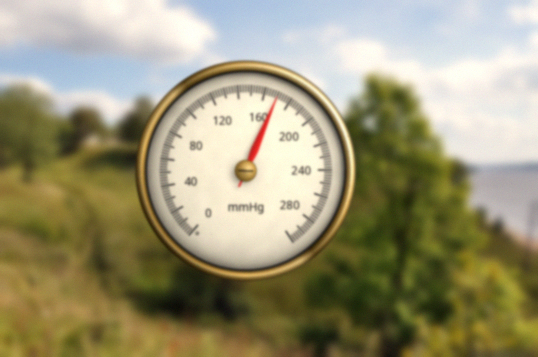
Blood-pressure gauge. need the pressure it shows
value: 170 mmHg
